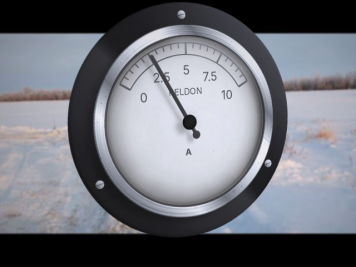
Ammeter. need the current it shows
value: 2.5 A
